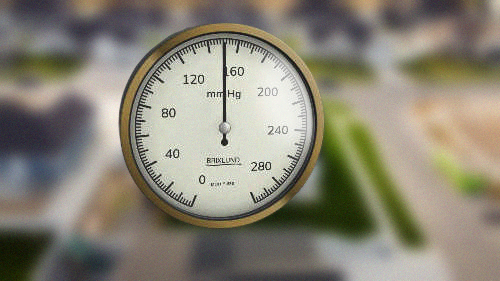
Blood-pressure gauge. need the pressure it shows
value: 150 mmHg
